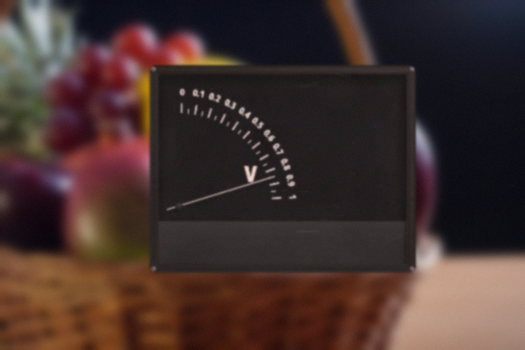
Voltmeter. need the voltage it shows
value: 0.85 V
